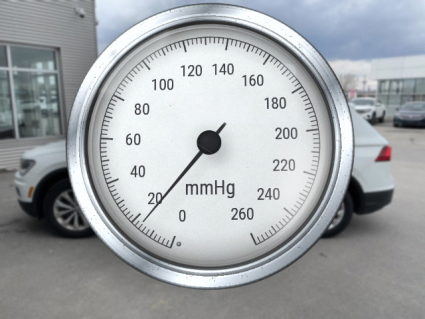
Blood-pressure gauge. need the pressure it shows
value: 16 mmHg
